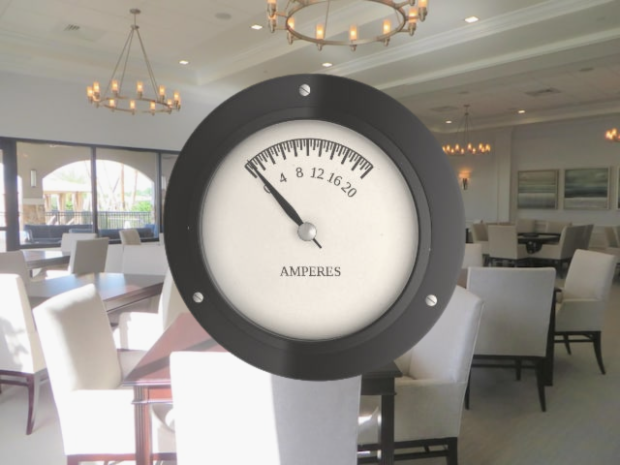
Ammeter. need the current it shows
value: 1 A
